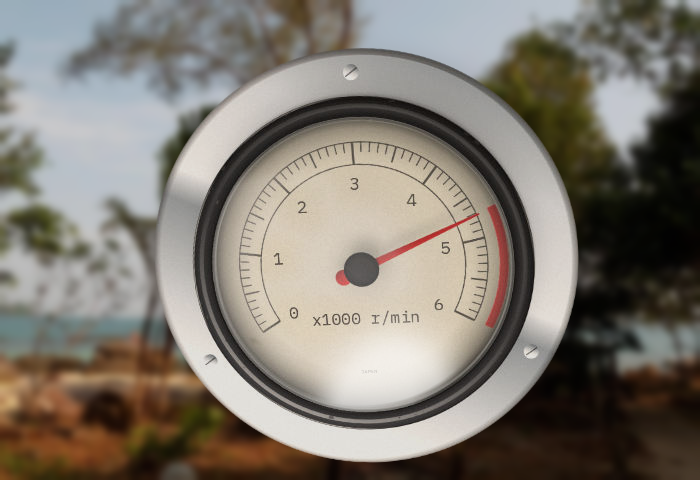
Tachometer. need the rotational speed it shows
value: 4700 rpm
